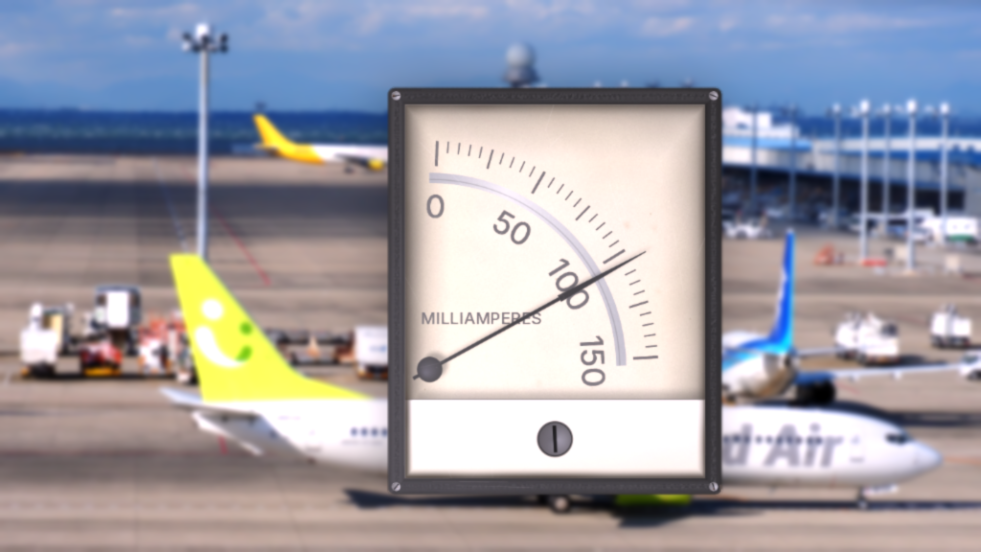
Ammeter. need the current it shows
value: 105 mA
